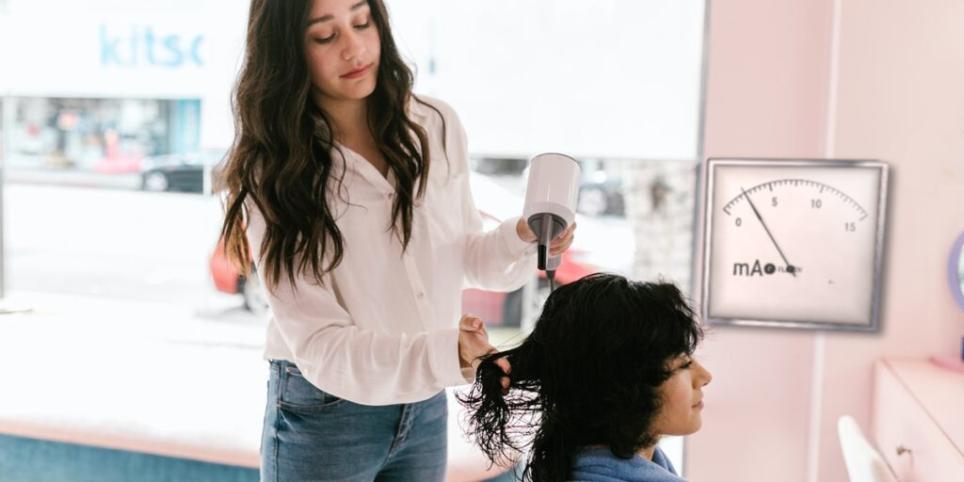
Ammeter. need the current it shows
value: 2.5 mA
